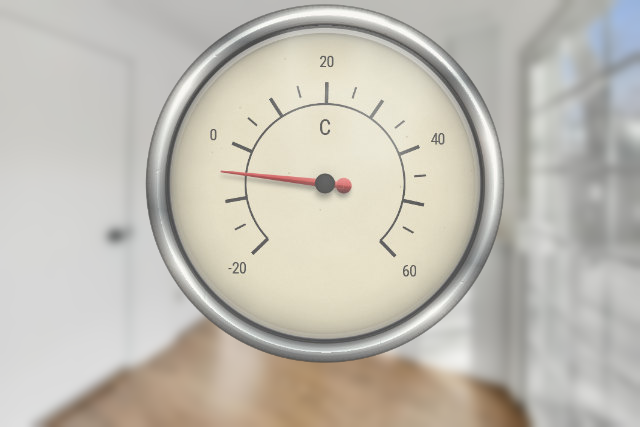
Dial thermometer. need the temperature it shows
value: -5 °C
